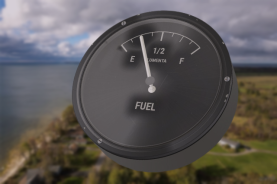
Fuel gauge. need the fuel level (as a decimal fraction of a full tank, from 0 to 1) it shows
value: 0.25
